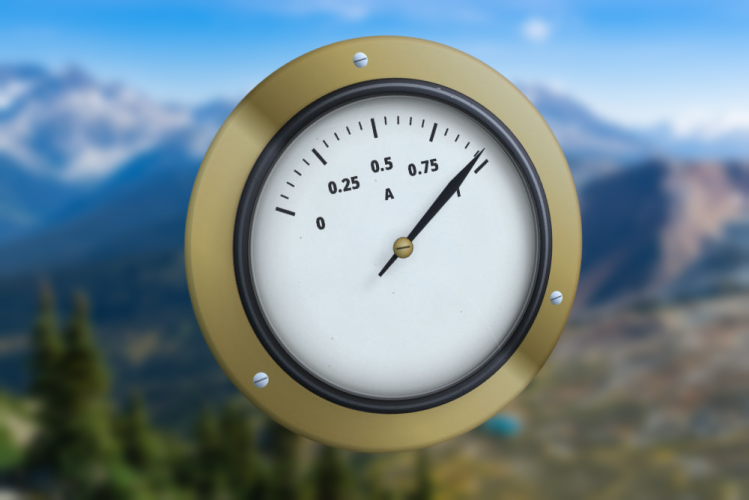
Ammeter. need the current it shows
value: 0.95 A
